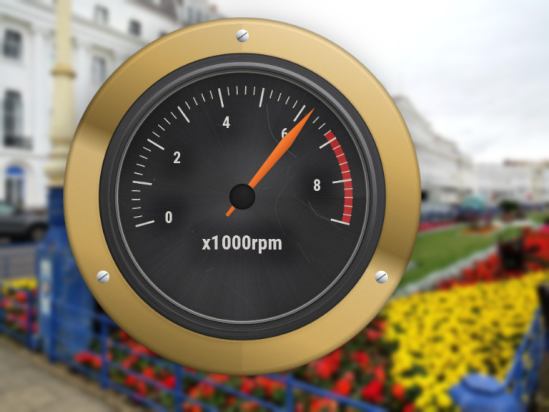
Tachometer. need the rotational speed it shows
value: 6200 rpm
